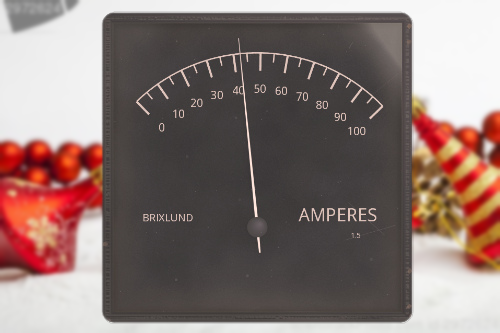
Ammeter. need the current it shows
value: 42.5 A
